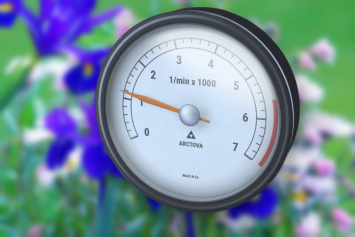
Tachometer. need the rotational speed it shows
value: 1200 rpm
